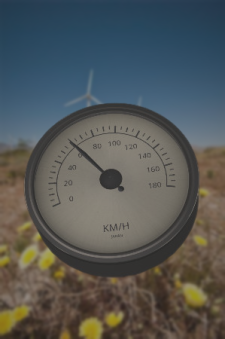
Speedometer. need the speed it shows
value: 60 km/h
